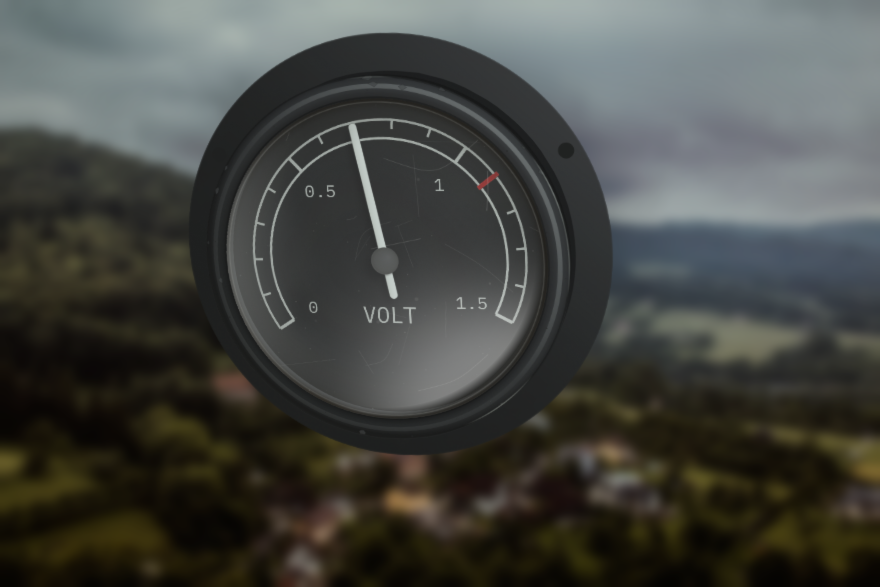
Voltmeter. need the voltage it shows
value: 0.7 V
